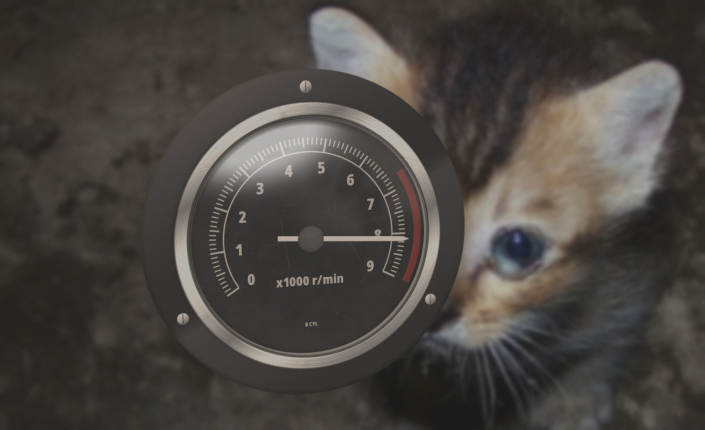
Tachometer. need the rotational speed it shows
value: 8100 rpm
